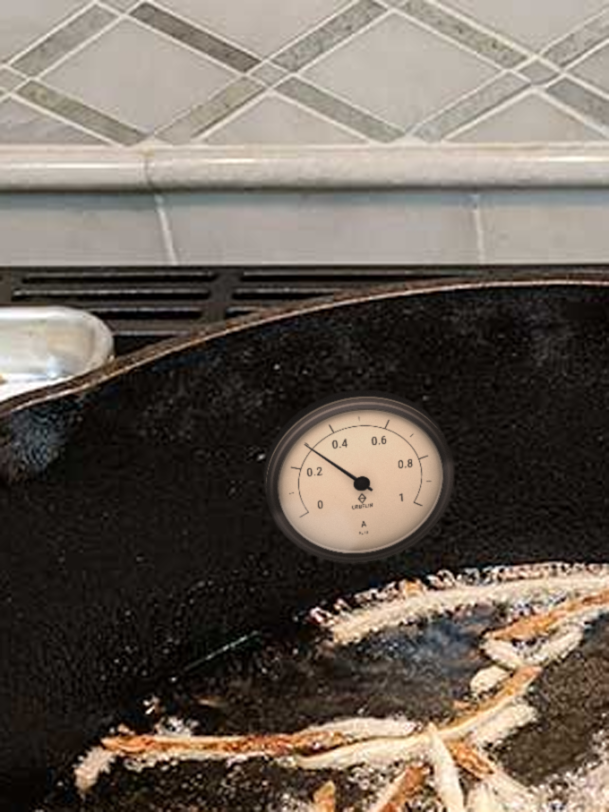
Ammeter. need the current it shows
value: 0.3 A
